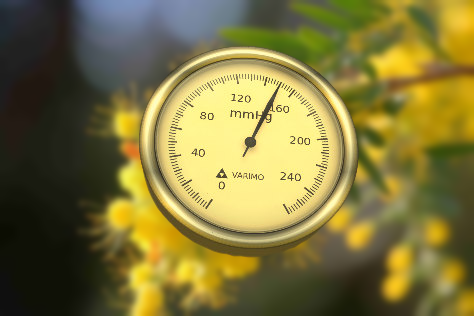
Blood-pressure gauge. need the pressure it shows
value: 150 mmHg
